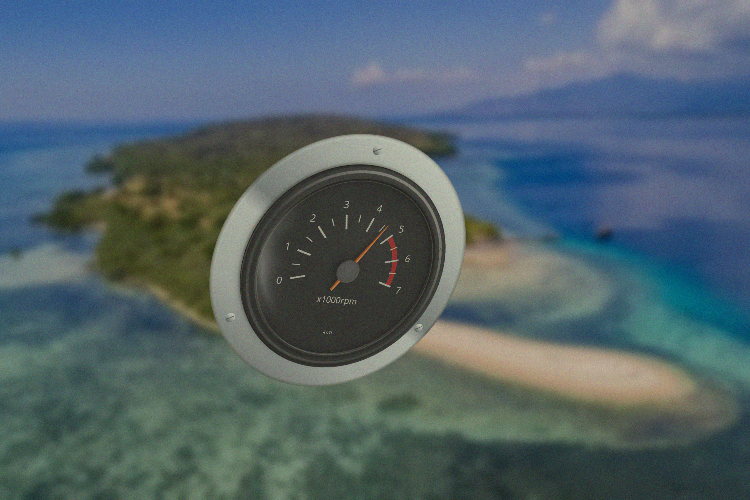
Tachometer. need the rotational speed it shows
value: 4500 rpm
